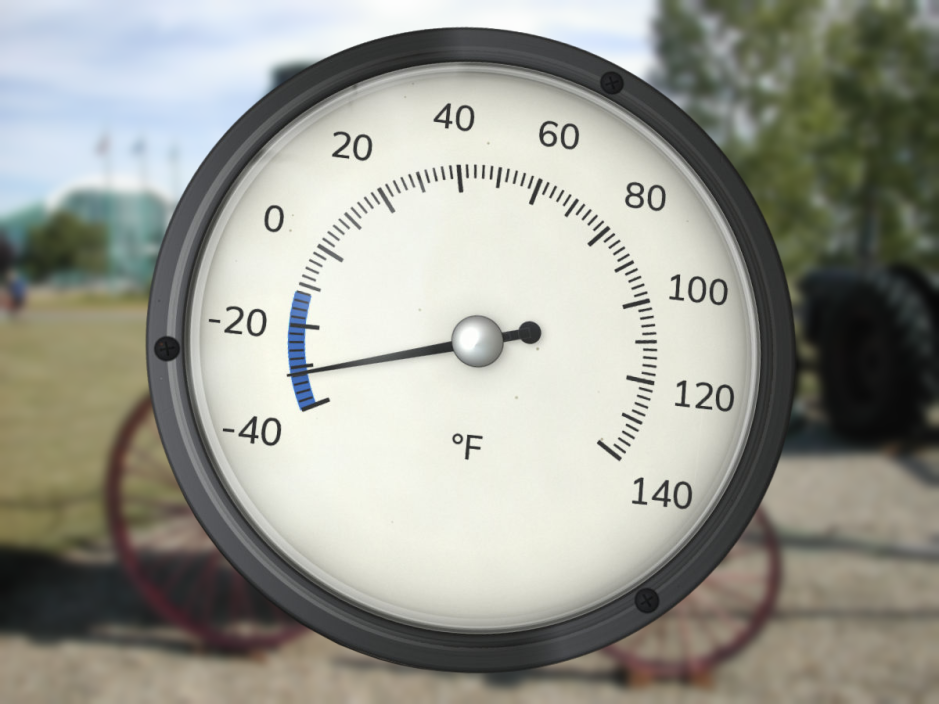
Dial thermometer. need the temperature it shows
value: -32 °F
